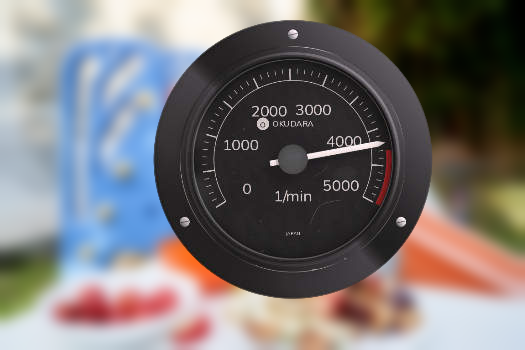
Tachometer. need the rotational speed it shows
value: 4200 rpm
